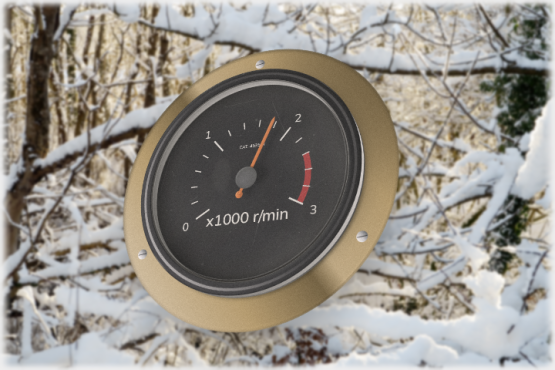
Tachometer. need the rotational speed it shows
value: 1800 rpm
